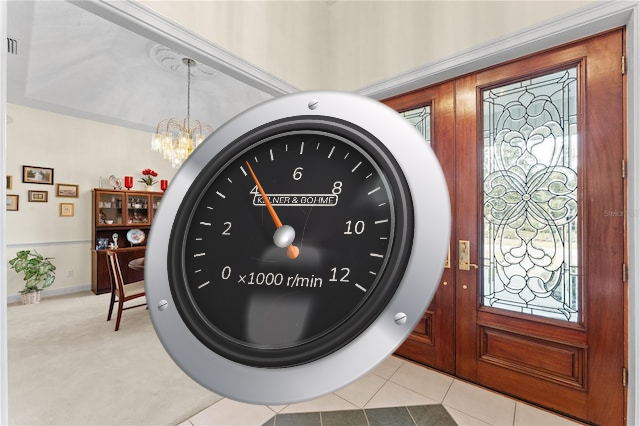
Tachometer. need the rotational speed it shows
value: 4250 rpm
